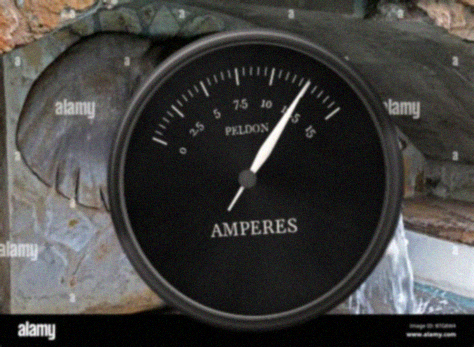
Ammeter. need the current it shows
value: 12.5 A
